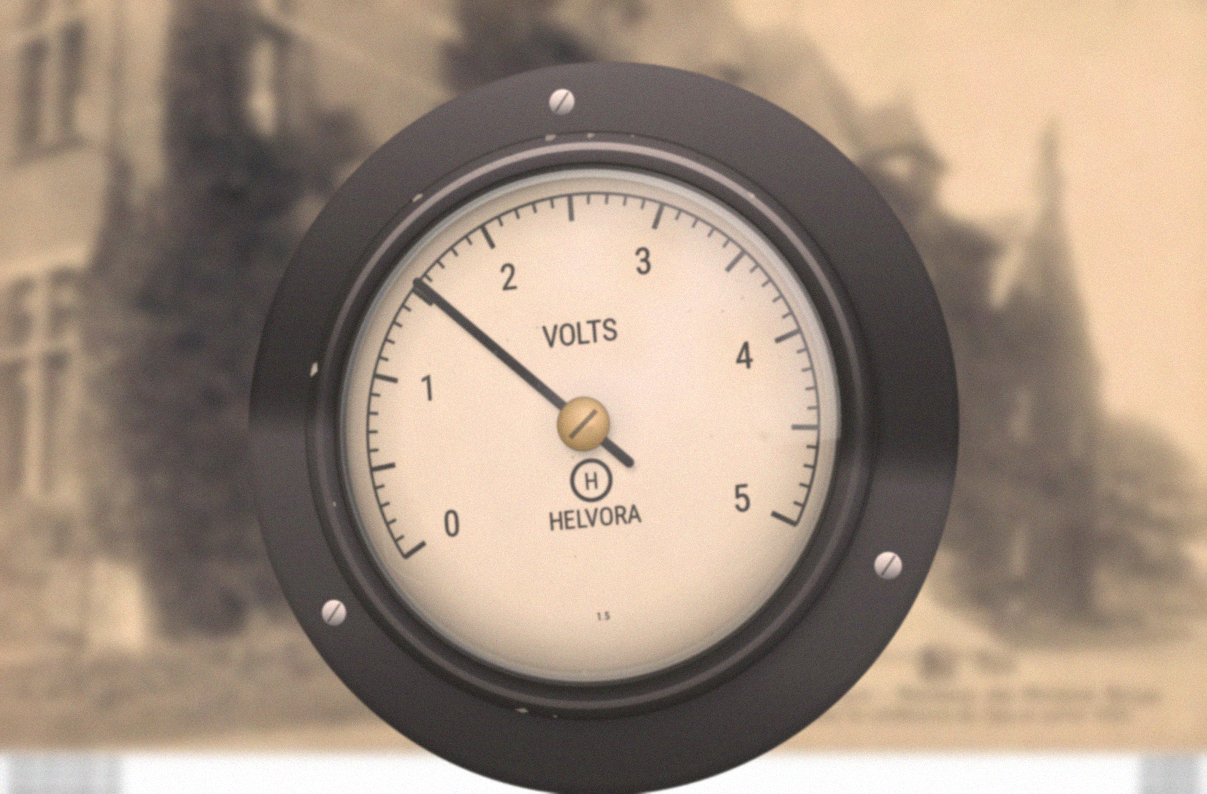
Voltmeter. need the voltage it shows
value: 1.55 V
